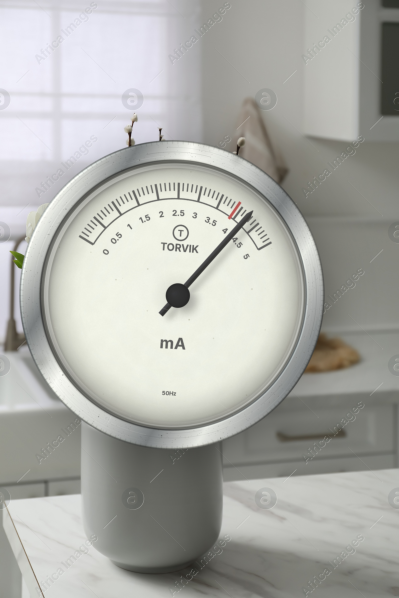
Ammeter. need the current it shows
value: 4.2 mA
